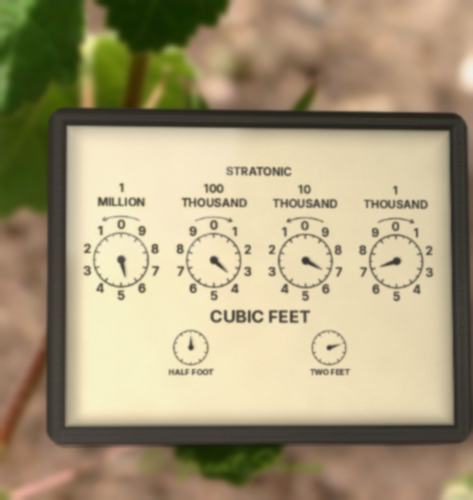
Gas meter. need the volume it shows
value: 536700 ft³
